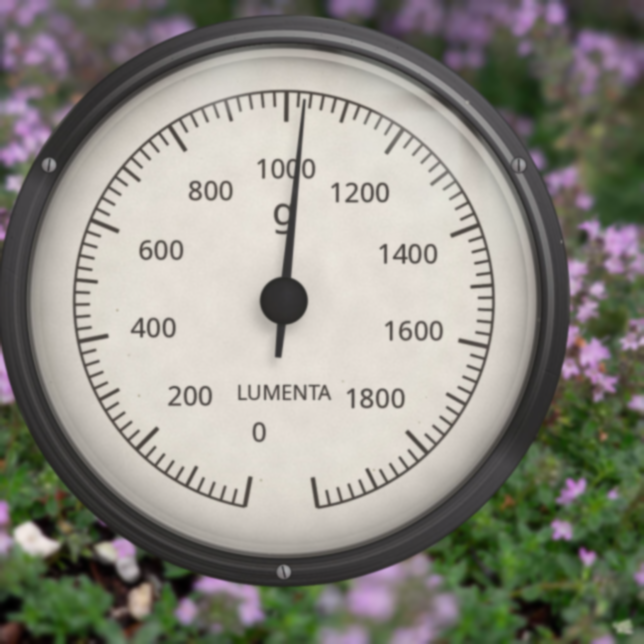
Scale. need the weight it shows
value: 1030 g
